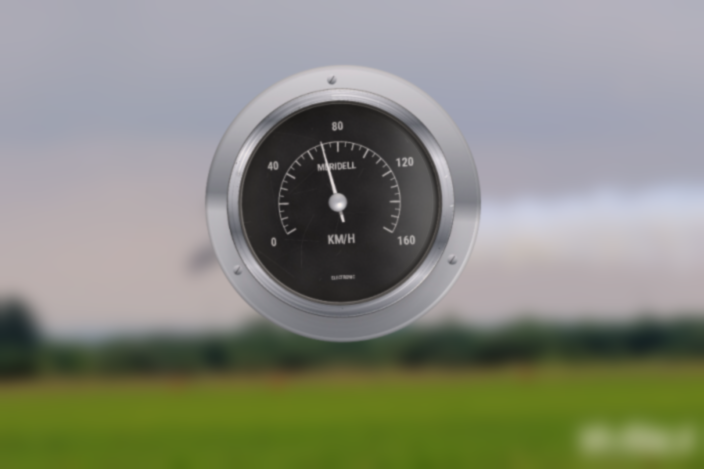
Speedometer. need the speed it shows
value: 70 km/h
